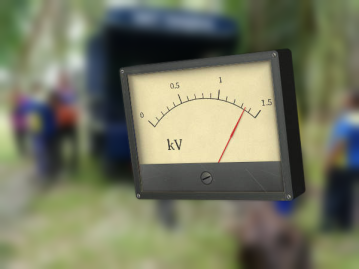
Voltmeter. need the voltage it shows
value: 1.35 kV
